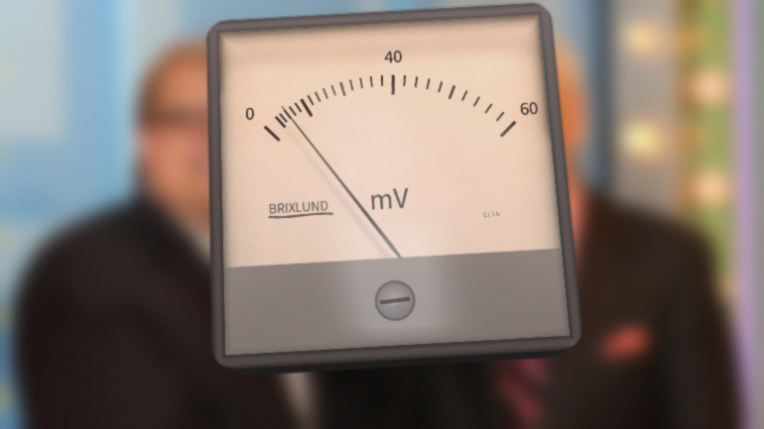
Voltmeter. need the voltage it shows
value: 14 mV
